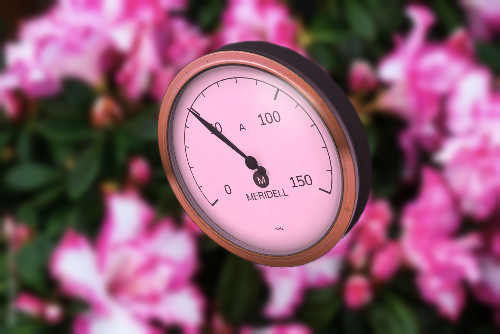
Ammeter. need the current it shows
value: 50 A
